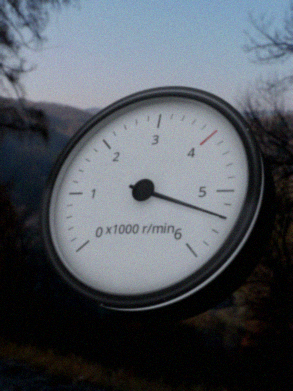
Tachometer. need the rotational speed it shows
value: 5400 rpm
